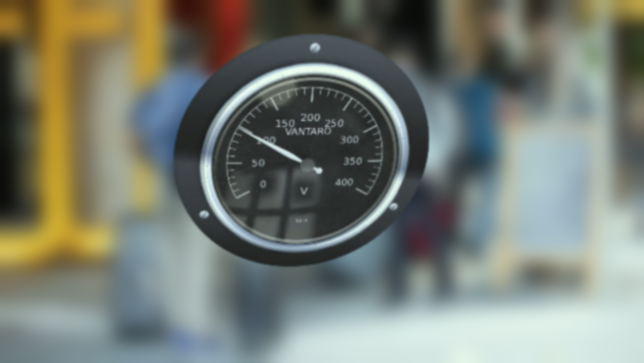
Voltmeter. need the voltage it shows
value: 100 V
